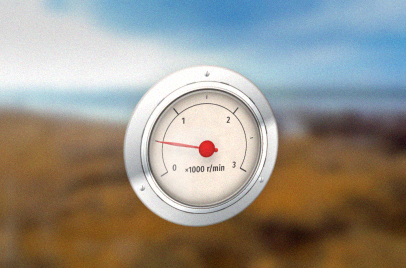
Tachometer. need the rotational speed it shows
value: 500 rpm
